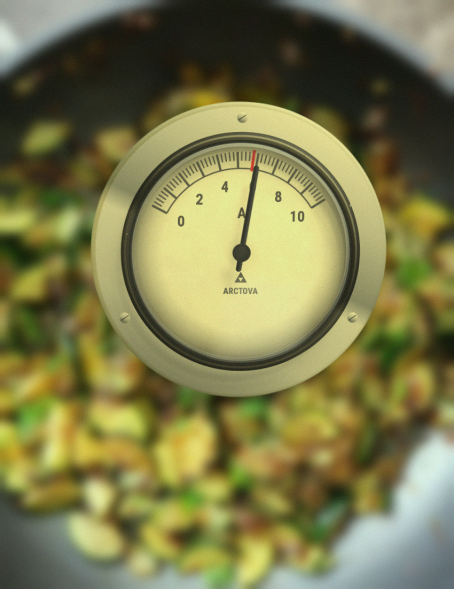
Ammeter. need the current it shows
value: 6 A
